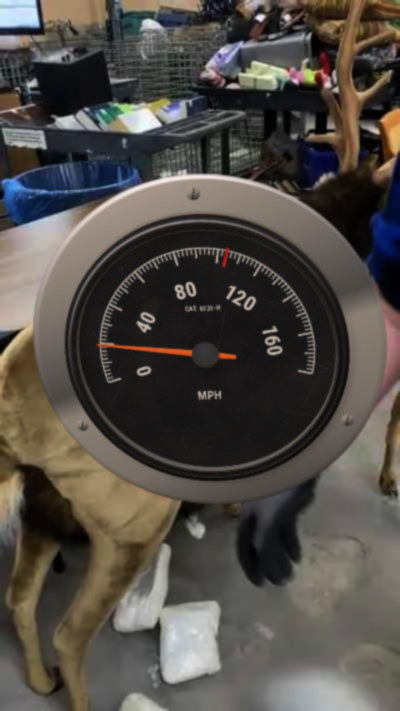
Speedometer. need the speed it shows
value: 20 mph
